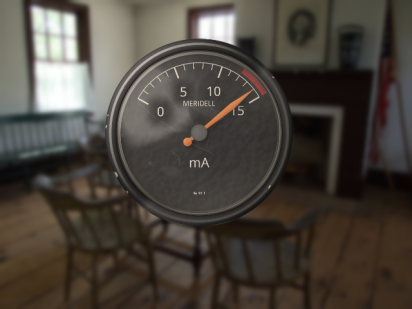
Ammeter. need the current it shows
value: 14 mA
